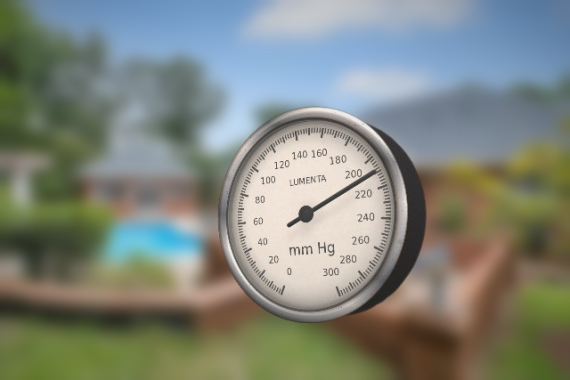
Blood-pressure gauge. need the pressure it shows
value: 210 mmHg
